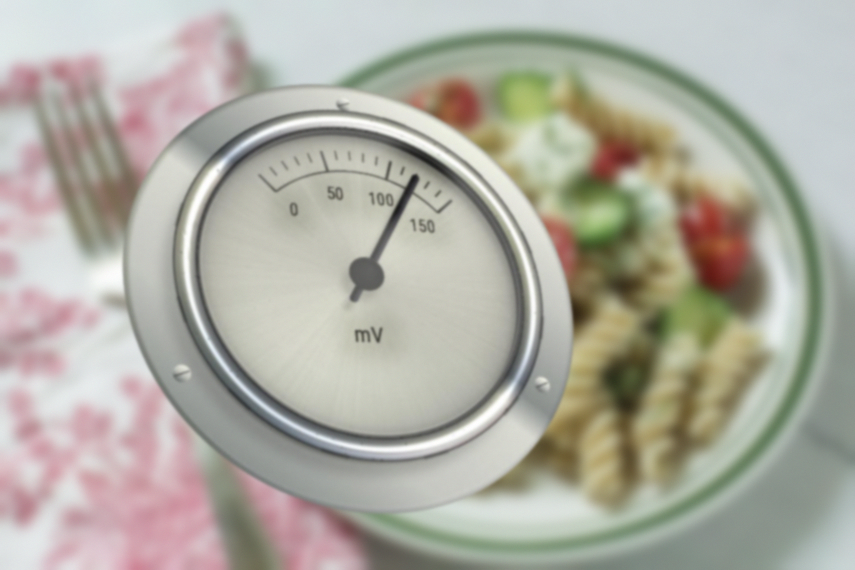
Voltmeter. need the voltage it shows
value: 120 mV
